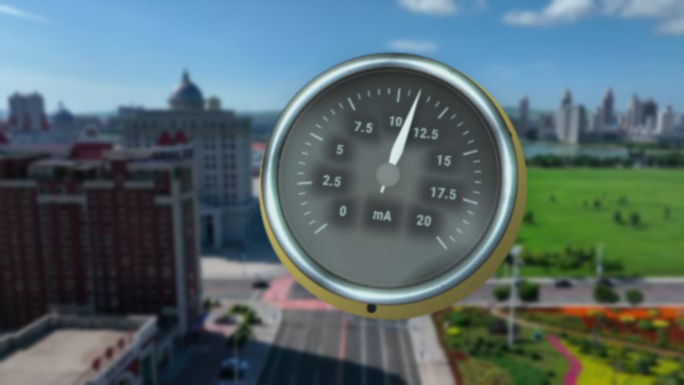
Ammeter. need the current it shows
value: 11 mA
